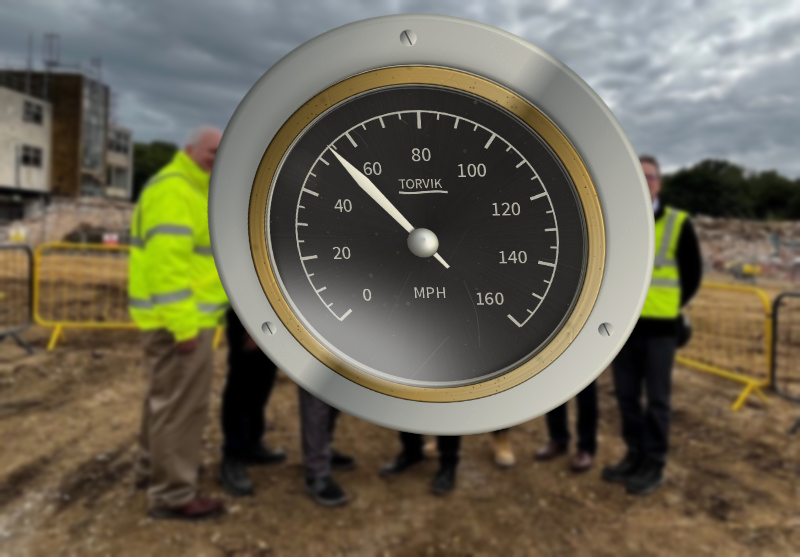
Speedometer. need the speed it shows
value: 55 mph
